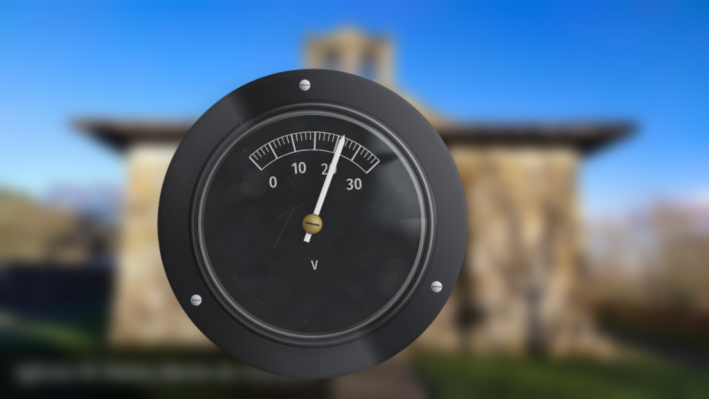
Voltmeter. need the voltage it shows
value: 21 V
